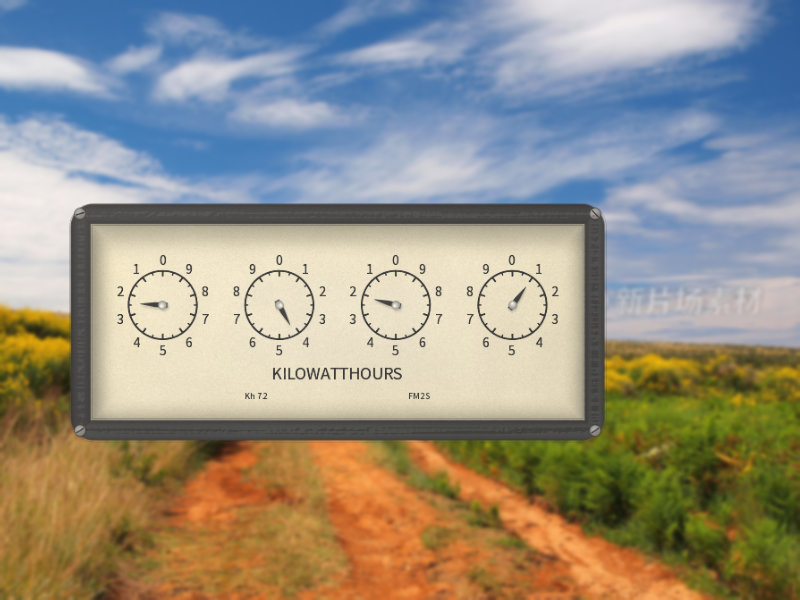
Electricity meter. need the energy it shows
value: 2421 kWh
